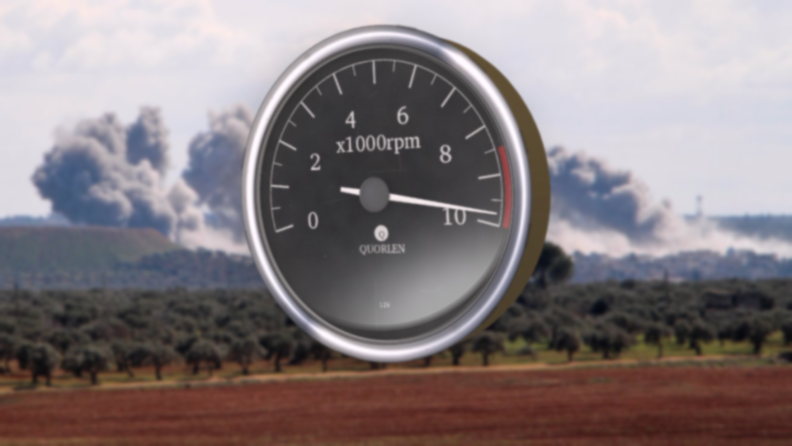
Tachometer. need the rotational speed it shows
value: 9750 rpm
